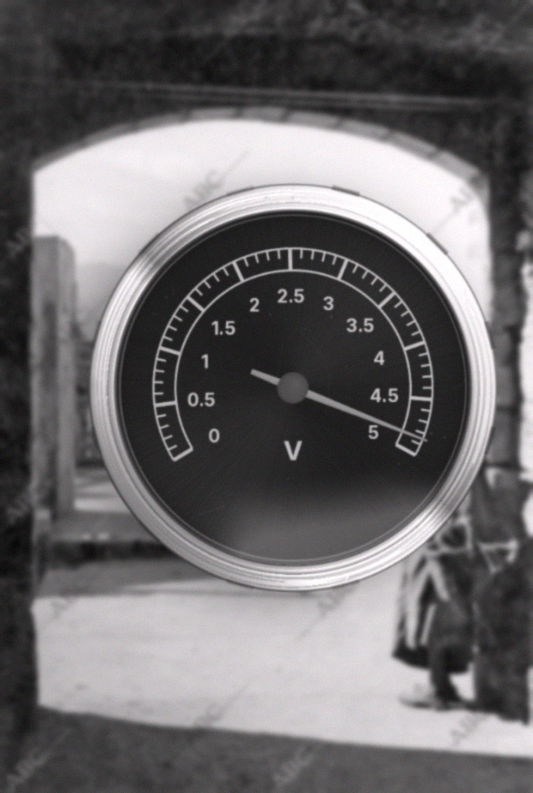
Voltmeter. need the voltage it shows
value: 4.85 V
